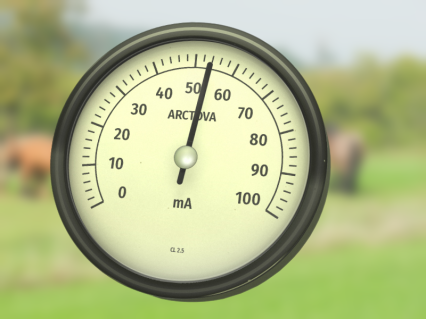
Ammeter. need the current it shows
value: 54 mA
